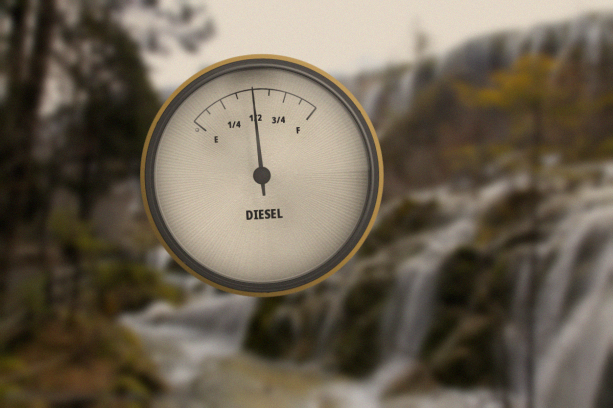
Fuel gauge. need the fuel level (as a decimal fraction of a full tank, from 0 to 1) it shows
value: 0.5
